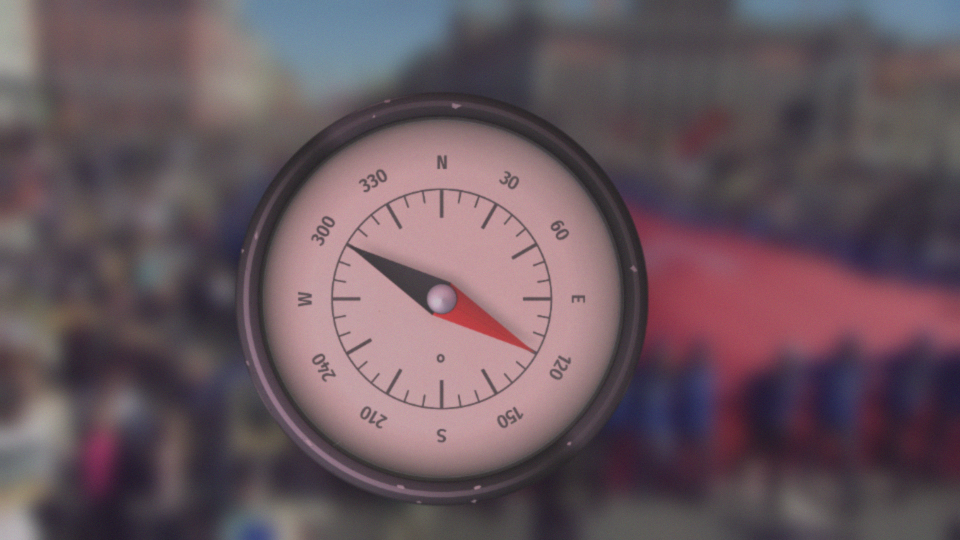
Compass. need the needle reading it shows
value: 120 °
